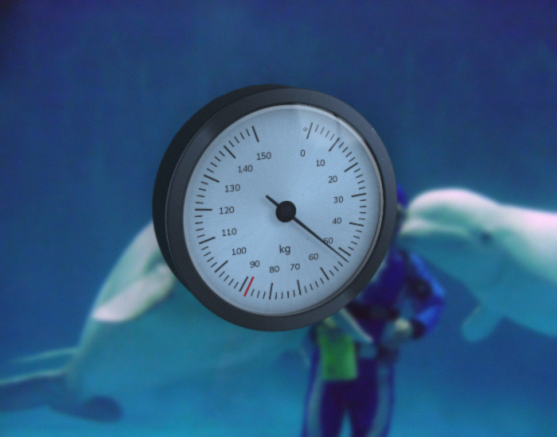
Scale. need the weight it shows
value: 52 kg
